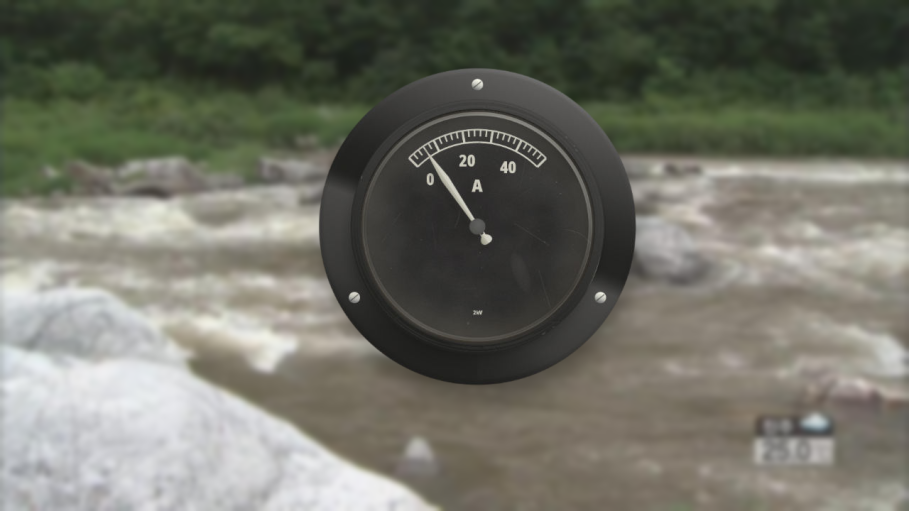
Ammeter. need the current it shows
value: 6 A
